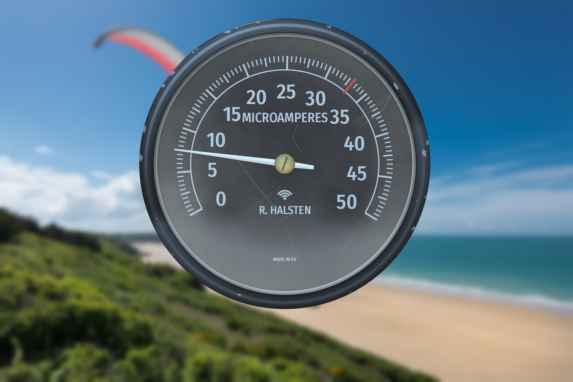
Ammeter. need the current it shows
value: 7.5 µA
